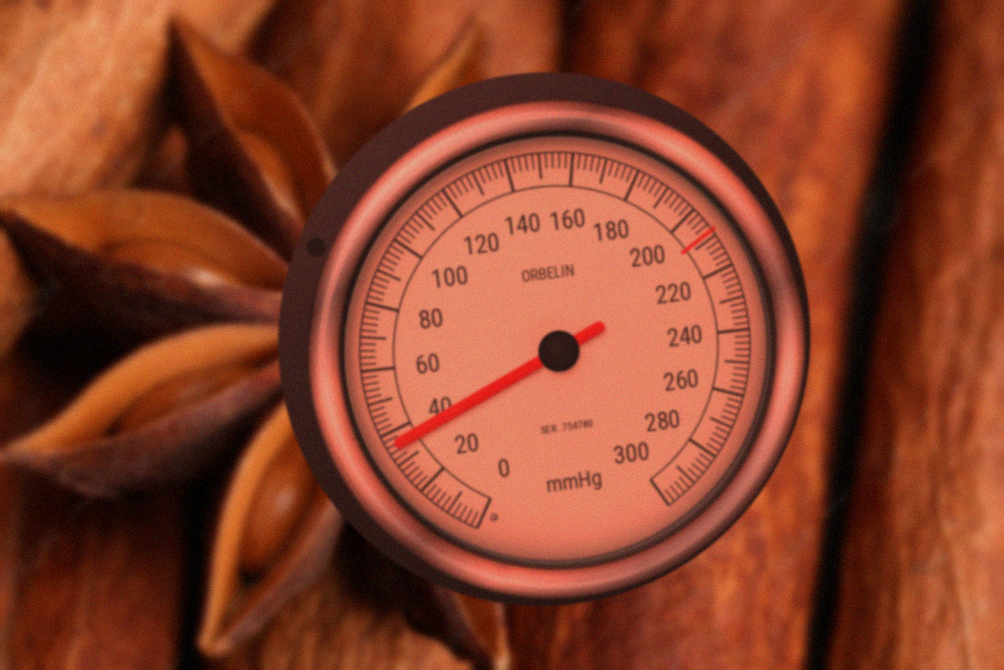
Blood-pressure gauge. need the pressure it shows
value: 36 mmHg
